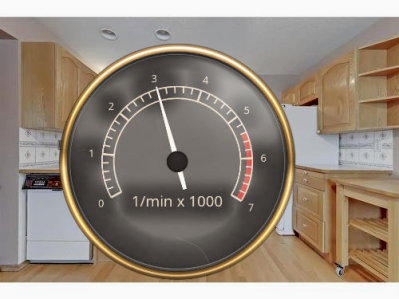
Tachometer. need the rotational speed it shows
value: 3000 rpm
